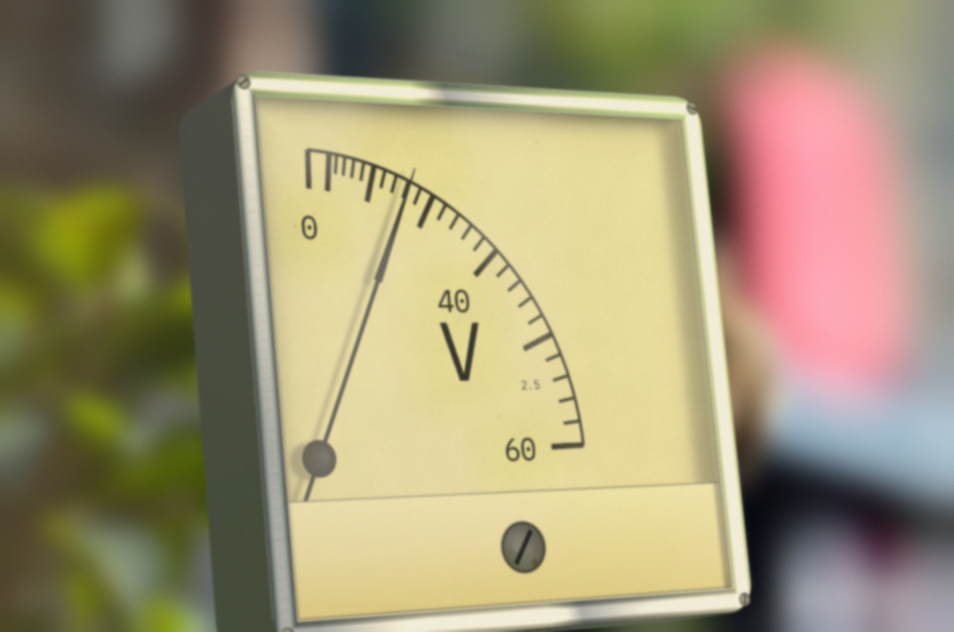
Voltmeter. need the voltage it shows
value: 26 V
